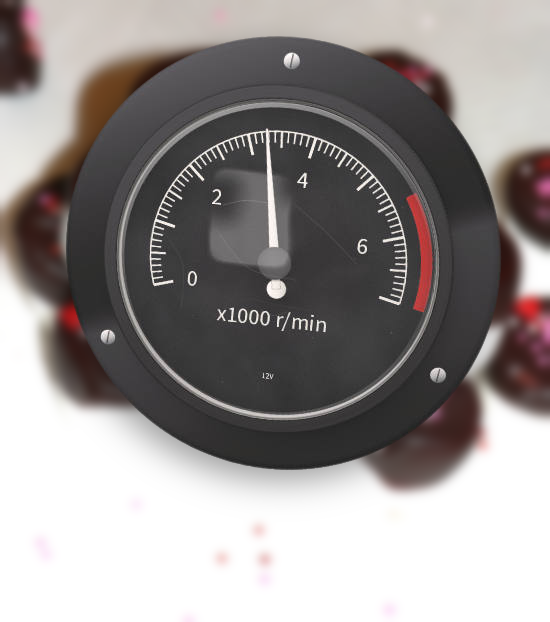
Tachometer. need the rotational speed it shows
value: 3300 rpm
